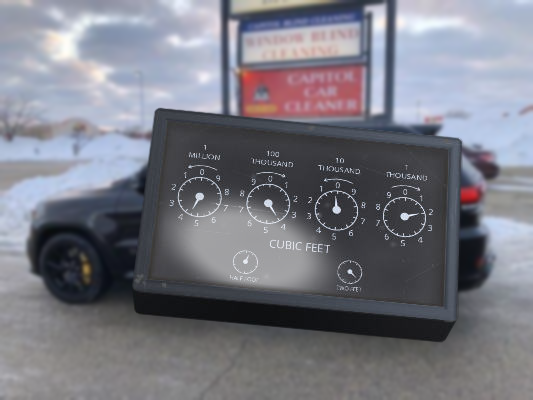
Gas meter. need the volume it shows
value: 440200 ft³
